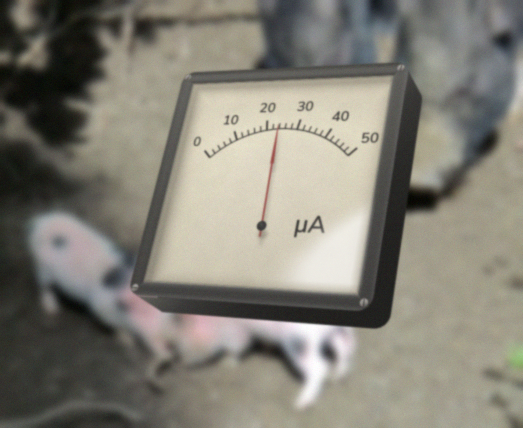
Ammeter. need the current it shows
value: 24 µA
